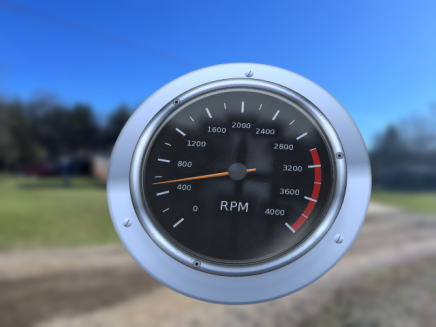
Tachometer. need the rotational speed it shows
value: 500 rpm
